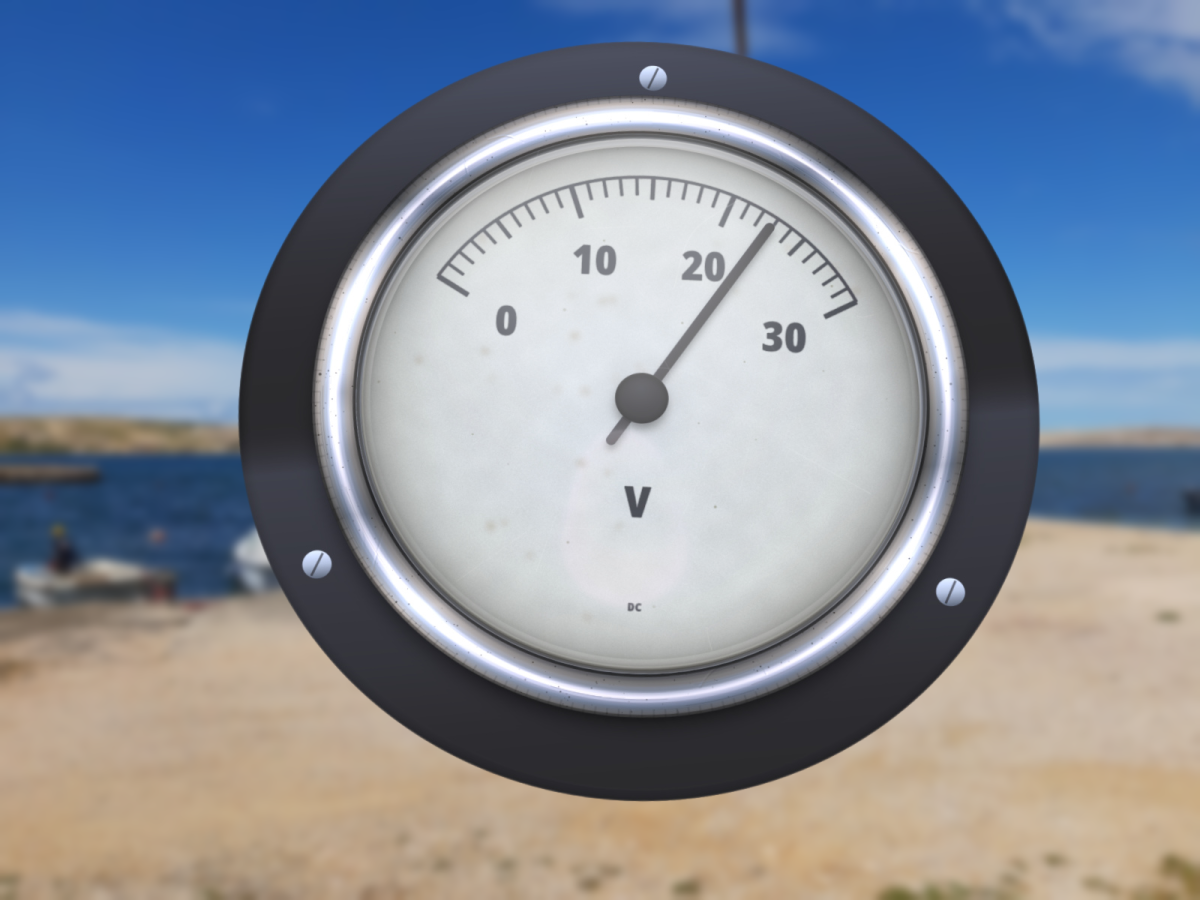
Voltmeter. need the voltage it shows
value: 23 V
